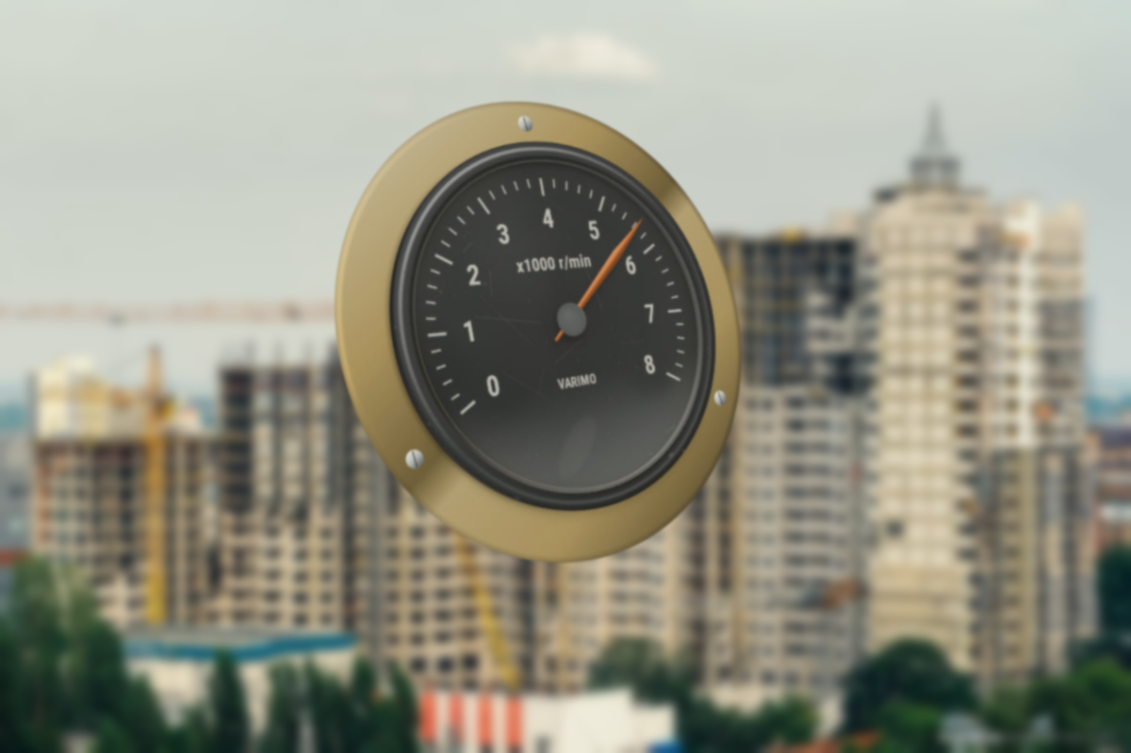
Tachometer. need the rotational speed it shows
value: 5600 rpm
